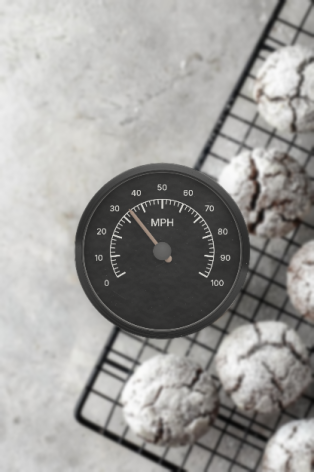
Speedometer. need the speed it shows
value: 34 mph
